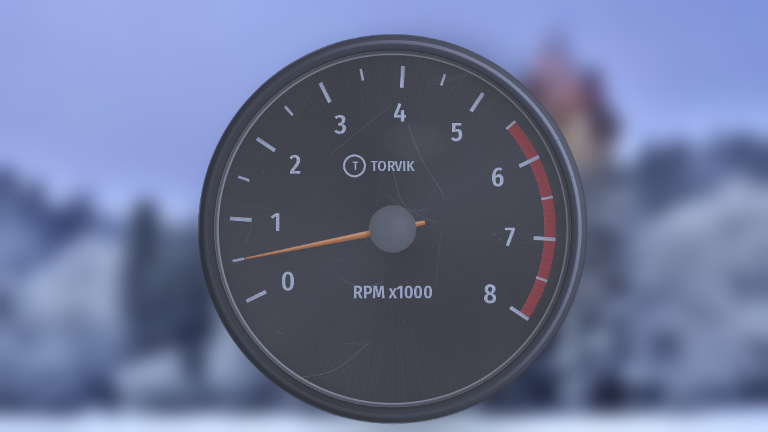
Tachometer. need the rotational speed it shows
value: 500 rpm
